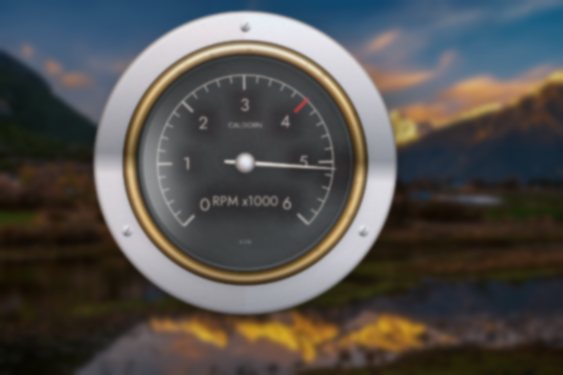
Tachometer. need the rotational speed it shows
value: 5100 rpm
